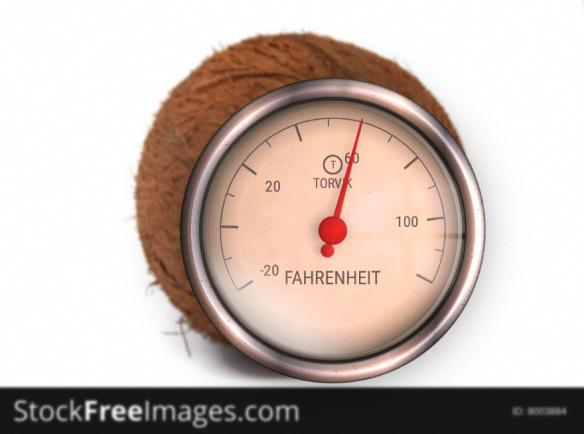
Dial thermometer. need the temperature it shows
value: 60 °F
